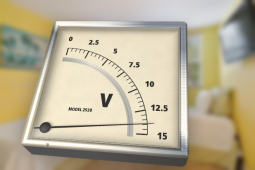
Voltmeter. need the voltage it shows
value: 14 V
